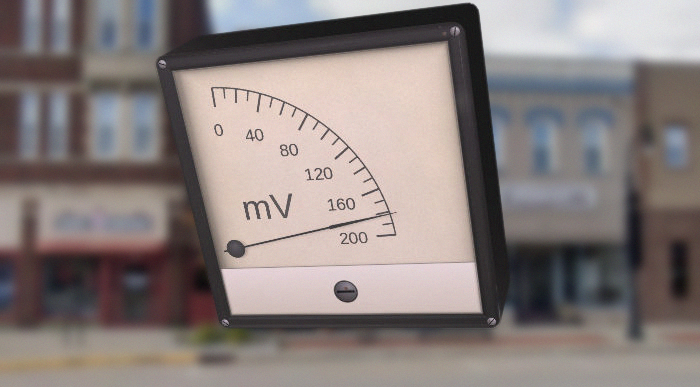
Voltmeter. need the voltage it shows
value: 180 mV
